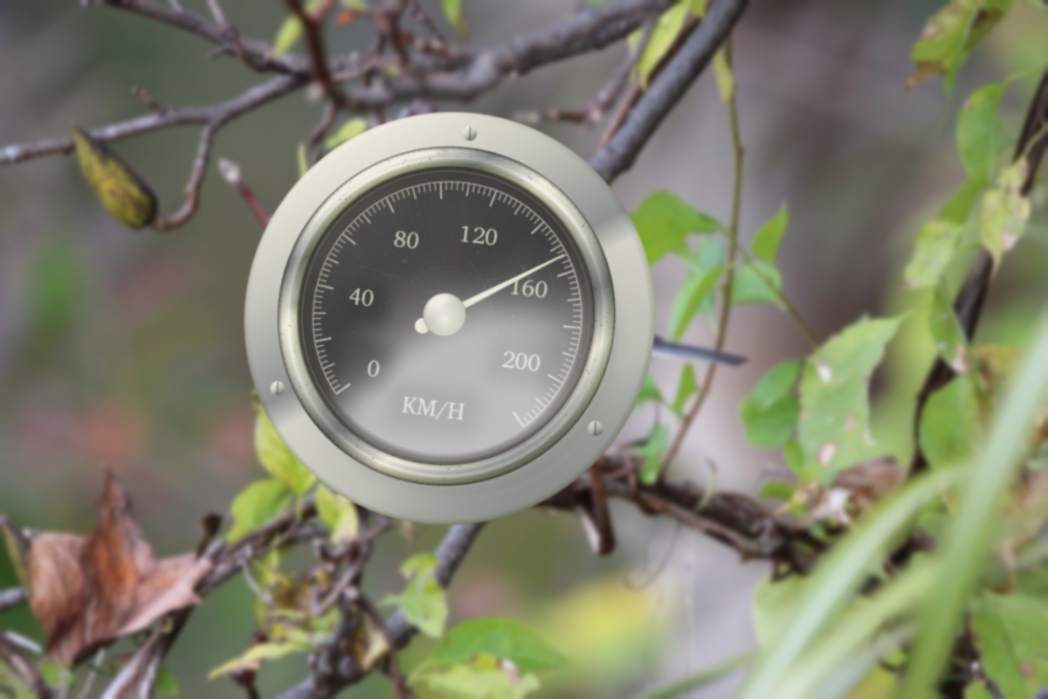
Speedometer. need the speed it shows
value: 154 km/h
